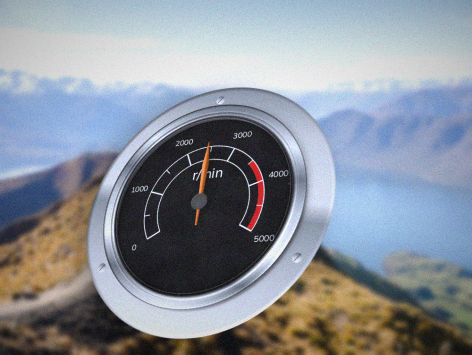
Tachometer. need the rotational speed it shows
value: 2500 rpm
